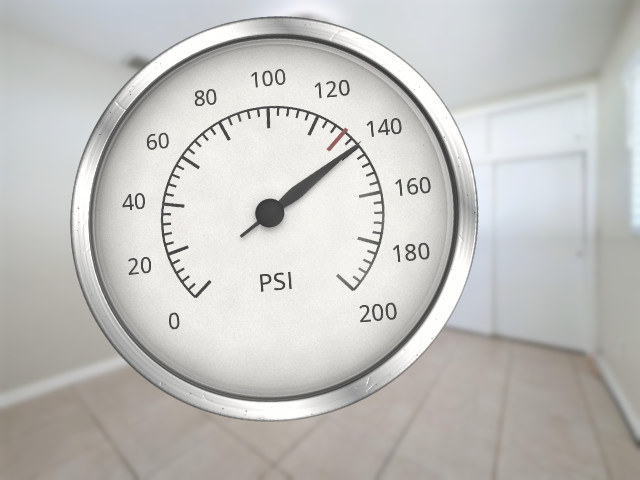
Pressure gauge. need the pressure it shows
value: 140 psi
